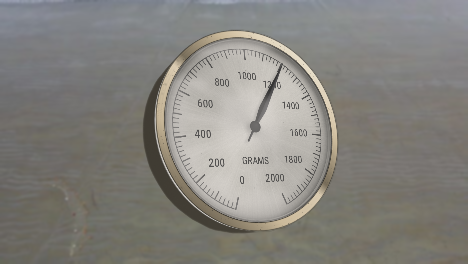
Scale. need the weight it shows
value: 1200 g
